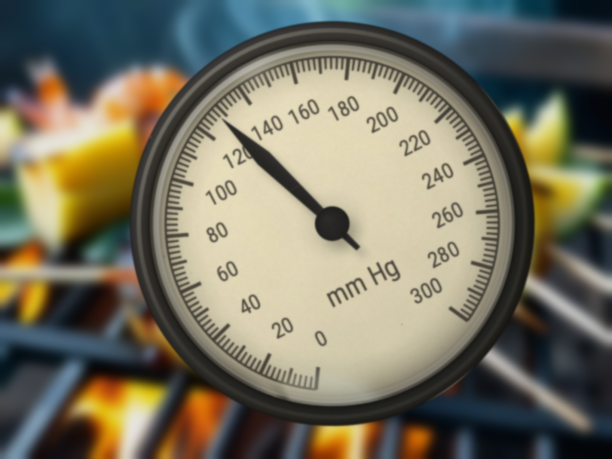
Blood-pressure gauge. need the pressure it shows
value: 128 mmHg
